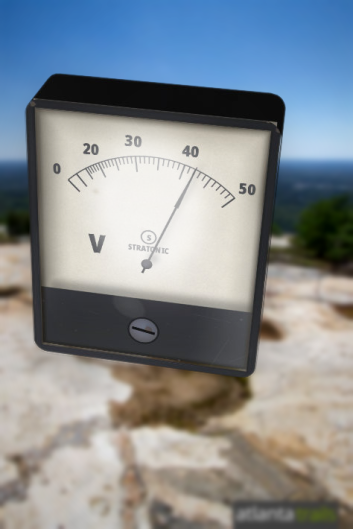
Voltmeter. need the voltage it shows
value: 42 V
